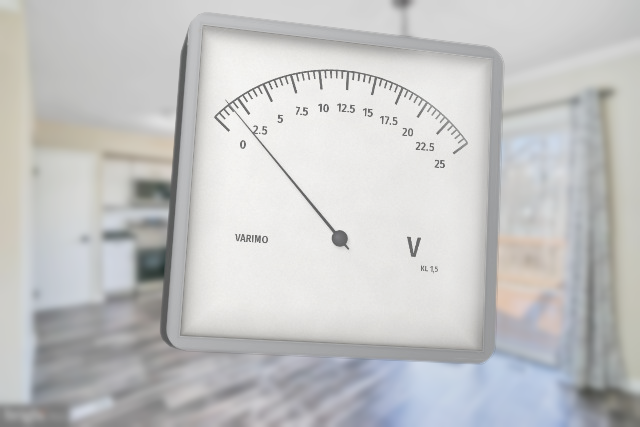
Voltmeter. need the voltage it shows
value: 1.5 V
